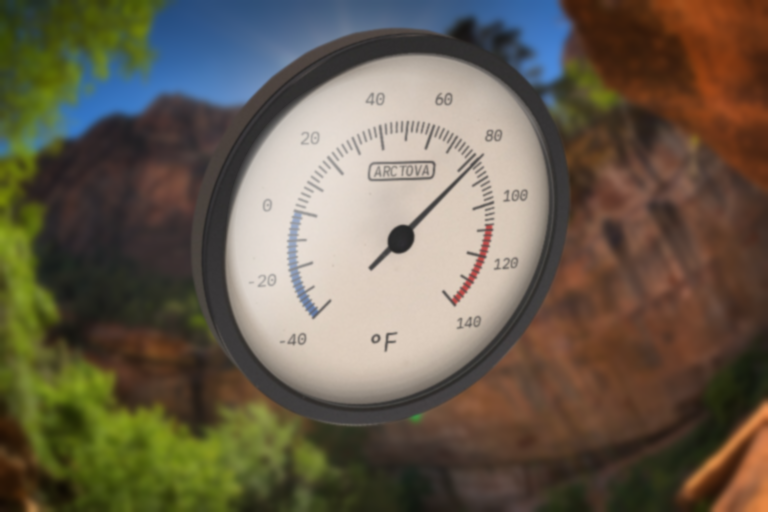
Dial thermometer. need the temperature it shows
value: 80 °F
